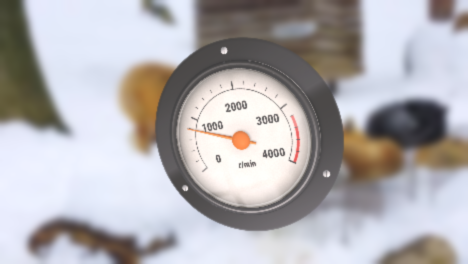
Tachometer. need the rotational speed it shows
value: 800 rpm
